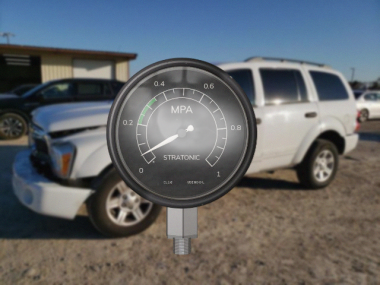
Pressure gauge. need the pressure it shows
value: 0.05 MPa
